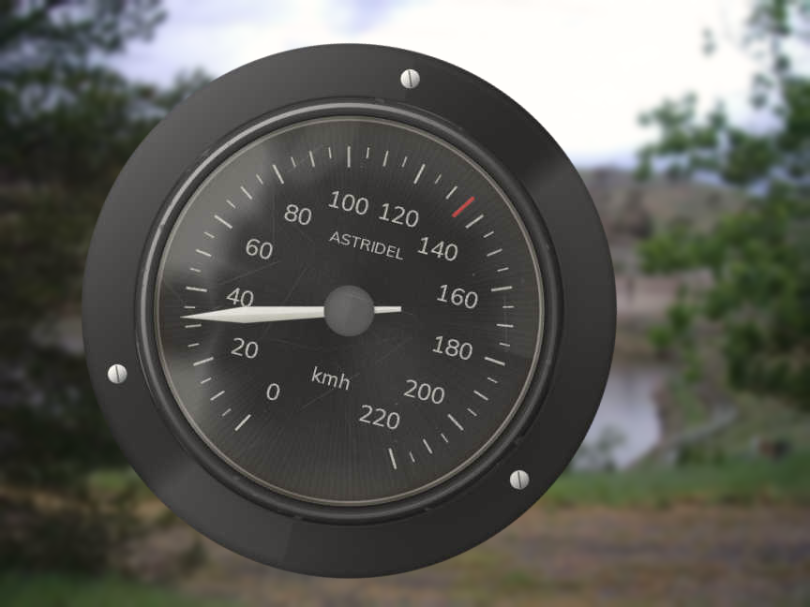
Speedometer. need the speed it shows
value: 32.5 km/h
